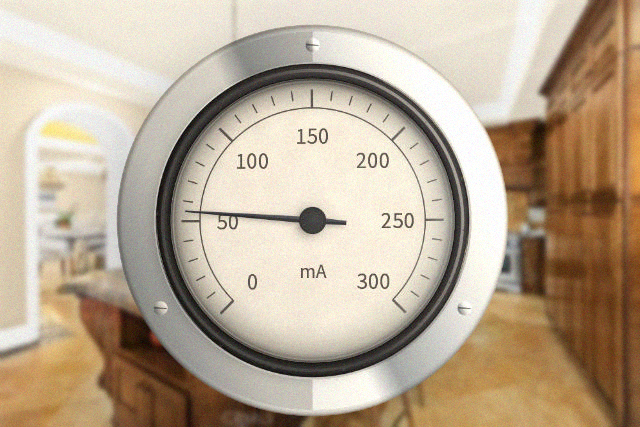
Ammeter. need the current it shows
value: 55 mA
